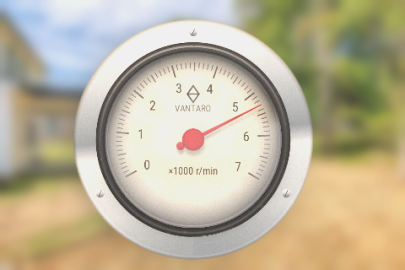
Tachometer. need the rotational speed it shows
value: 5300 rpm
